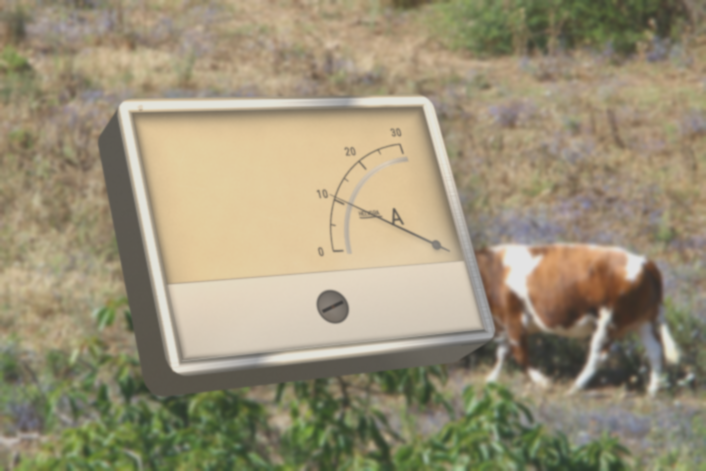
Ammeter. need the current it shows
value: 10 A
